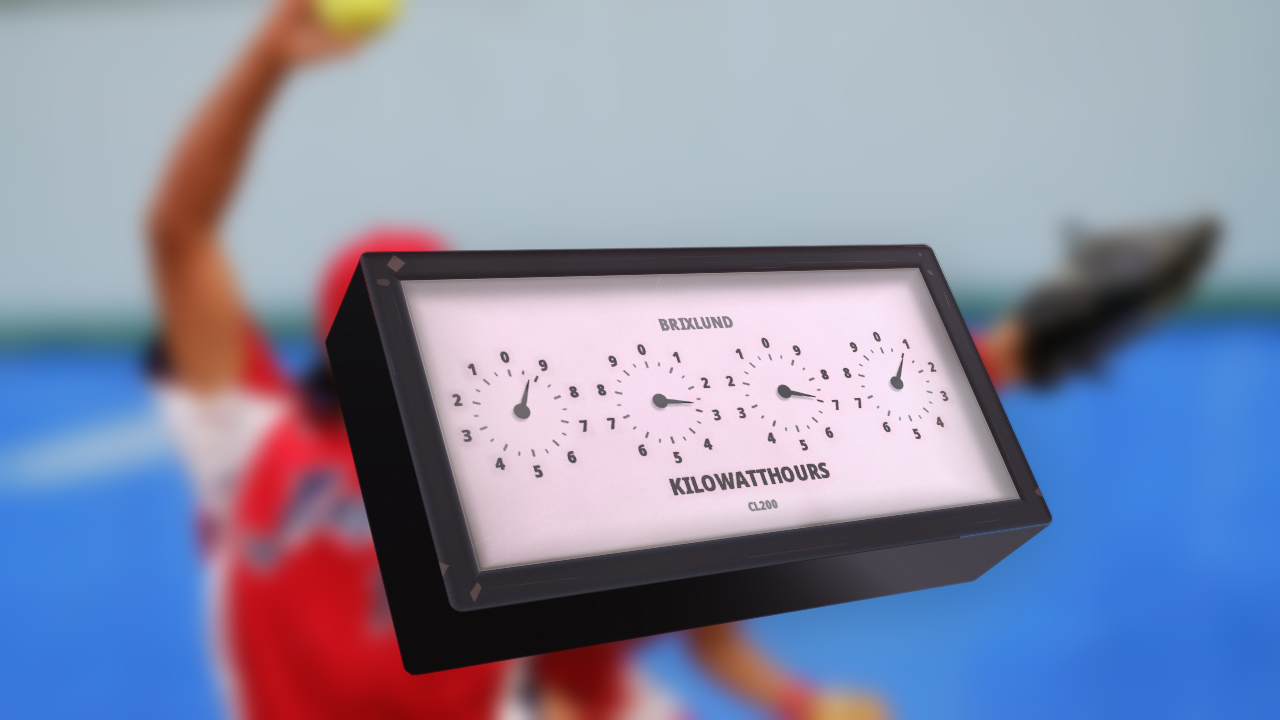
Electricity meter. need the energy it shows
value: 9271 kWh
